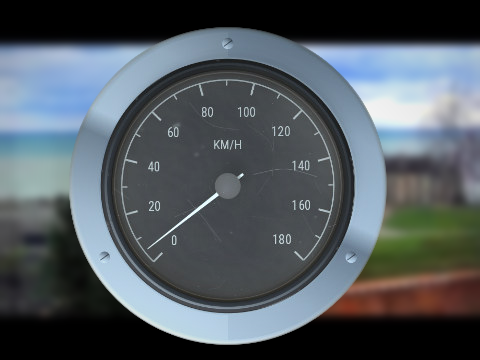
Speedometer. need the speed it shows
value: 5 km/h
